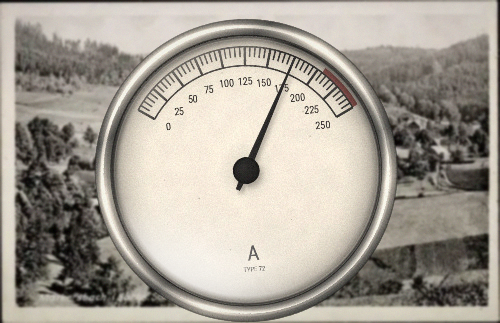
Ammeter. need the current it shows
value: 175 A
